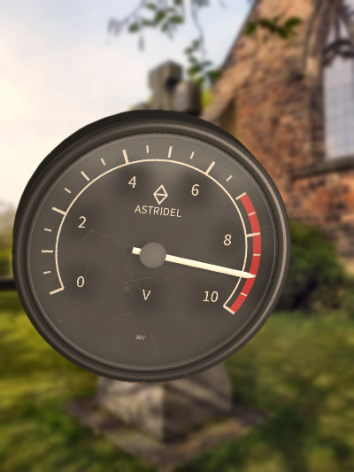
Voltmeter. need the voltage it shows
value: 9 V
